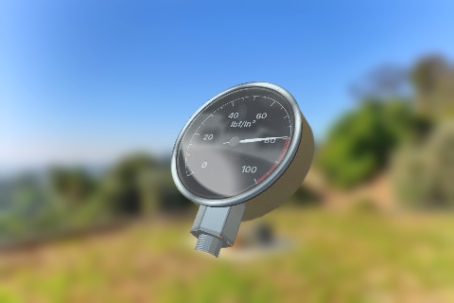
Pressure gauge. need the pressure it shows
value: 80 psi
